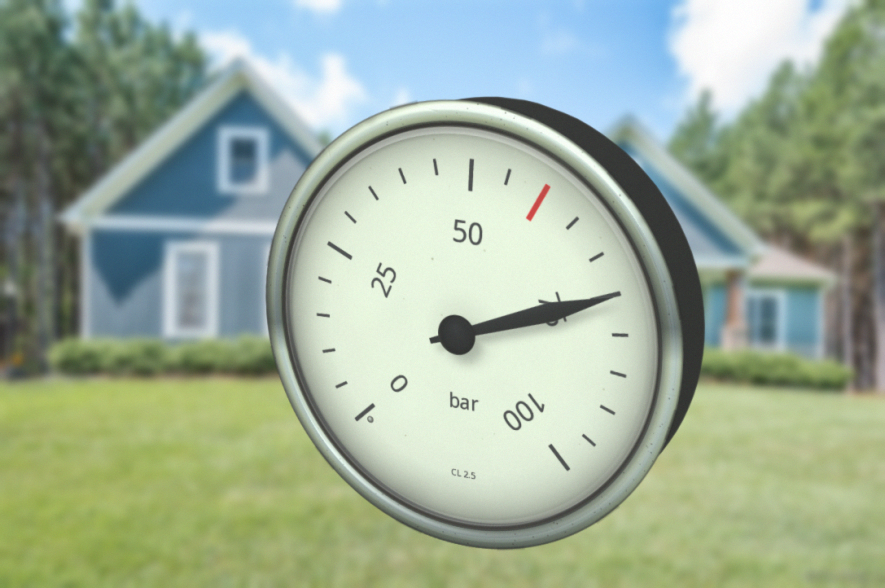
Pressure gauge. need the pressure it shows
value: 75 bar
